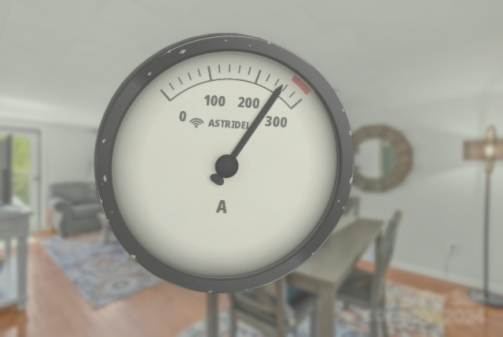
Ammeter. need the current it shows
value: 250 A
